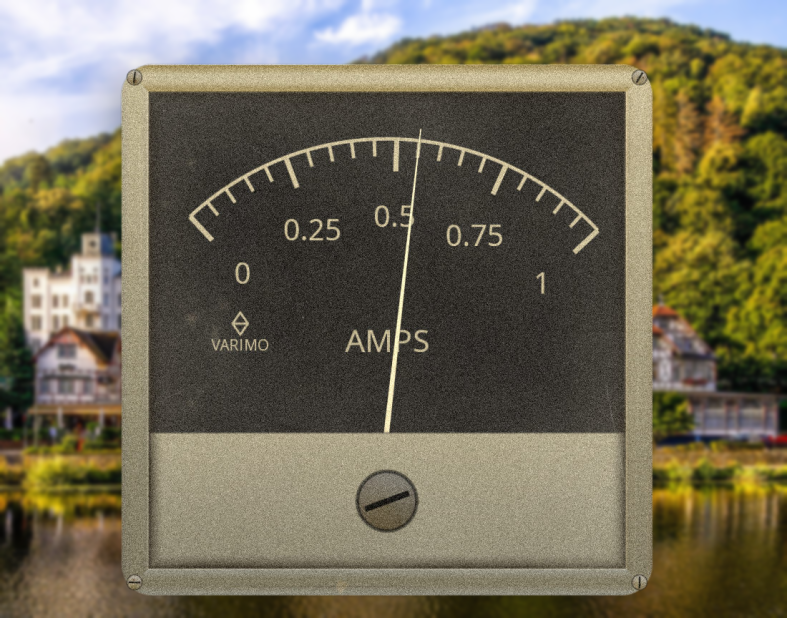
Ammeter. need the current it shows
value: 0.55 A
